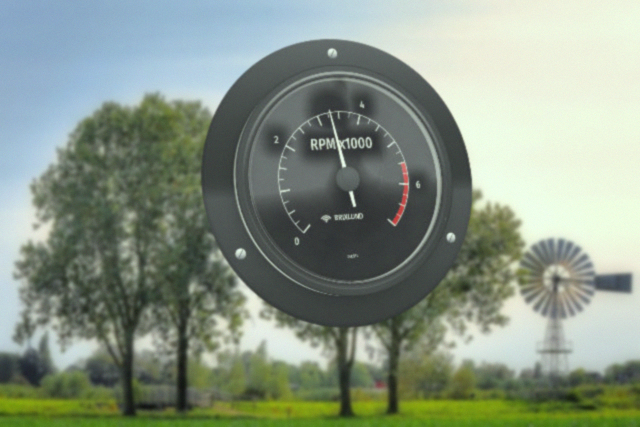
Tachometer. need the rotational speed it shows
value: 3250 rpm
